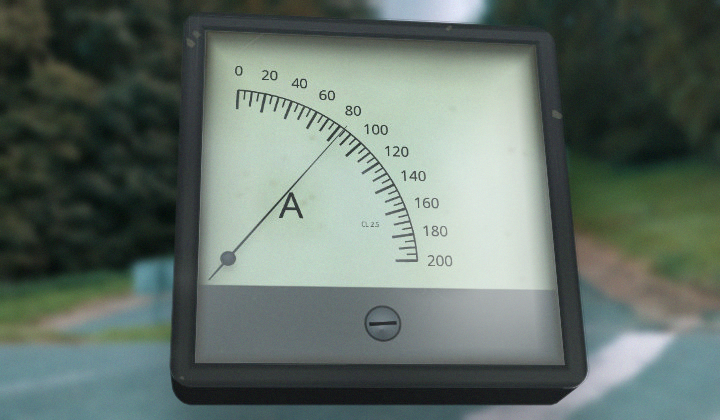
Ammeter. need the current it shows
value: 85 A
